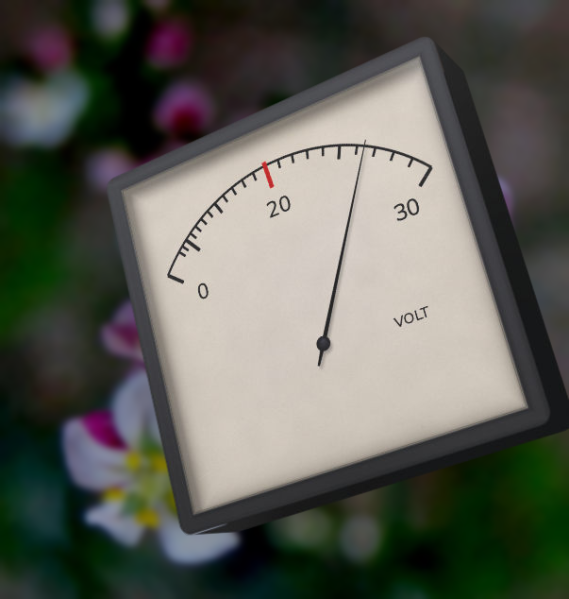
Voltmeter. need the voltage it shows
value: 26.5 V
